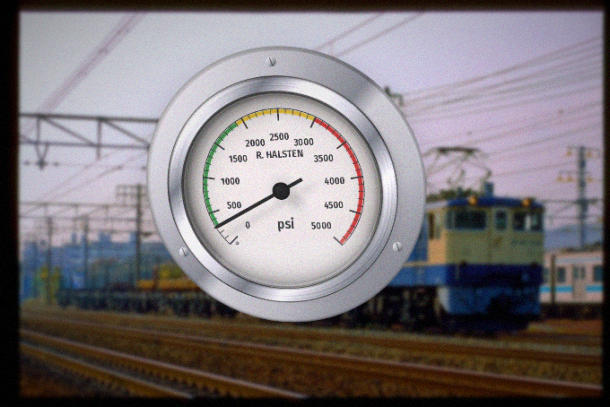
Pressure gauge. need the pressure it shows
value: 300 psi
